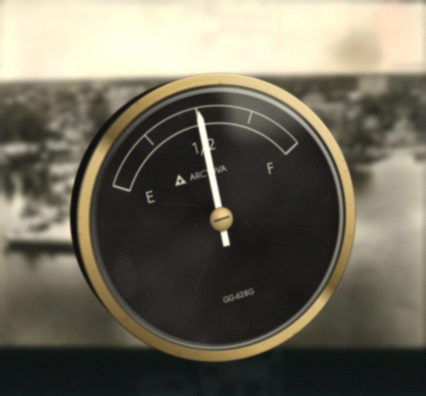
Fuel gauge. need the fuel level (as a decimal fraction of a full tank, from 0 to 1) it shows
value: 0.5
